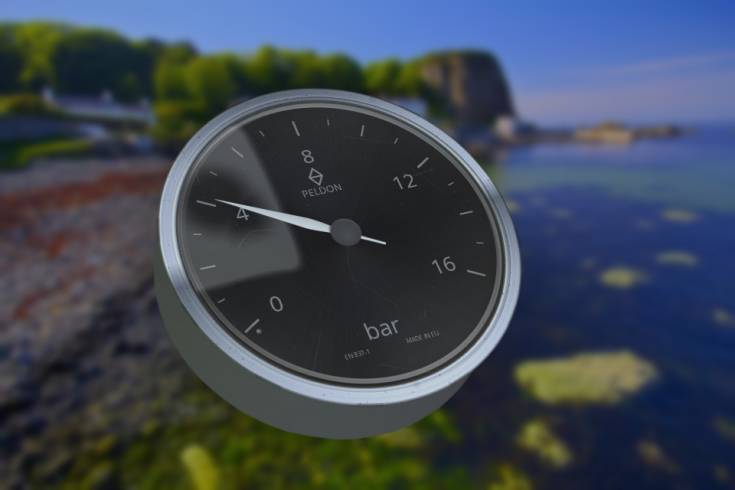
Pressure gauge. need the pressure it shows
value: 4 bar
